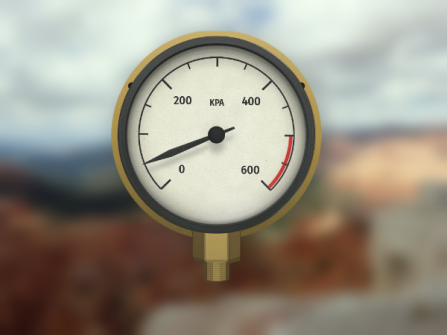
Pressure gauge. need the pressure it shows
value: 50 kPa
